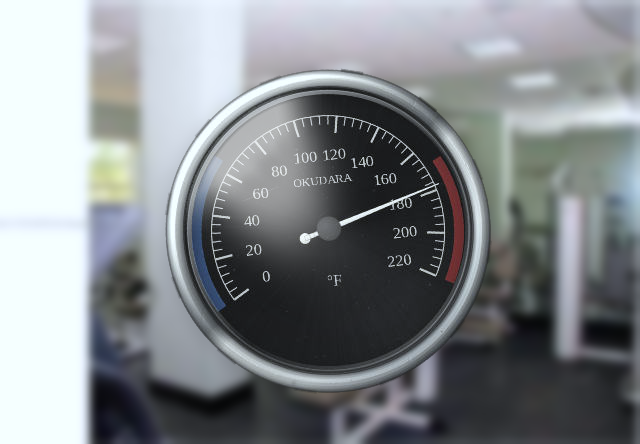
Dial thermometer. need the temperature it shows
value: 178 °F
